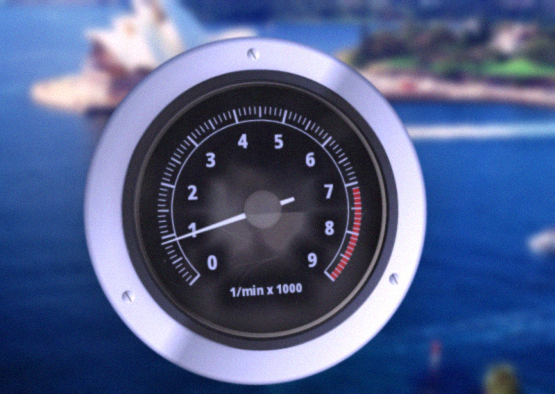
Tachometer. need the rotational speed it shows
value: 900 rpm
